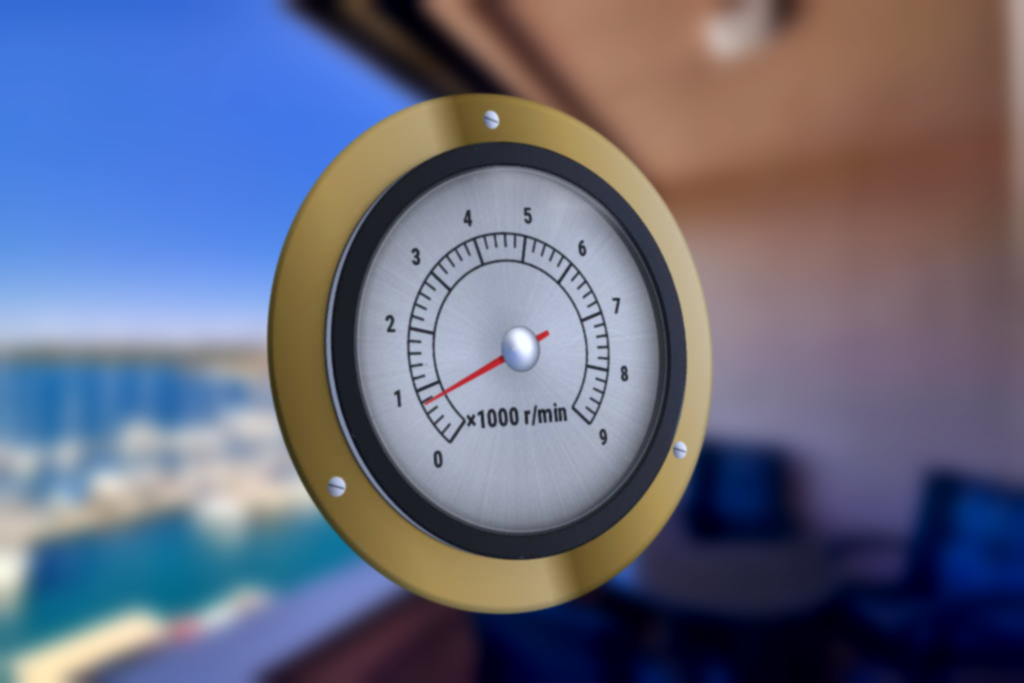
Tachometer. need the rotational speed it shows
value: 800 rpm
